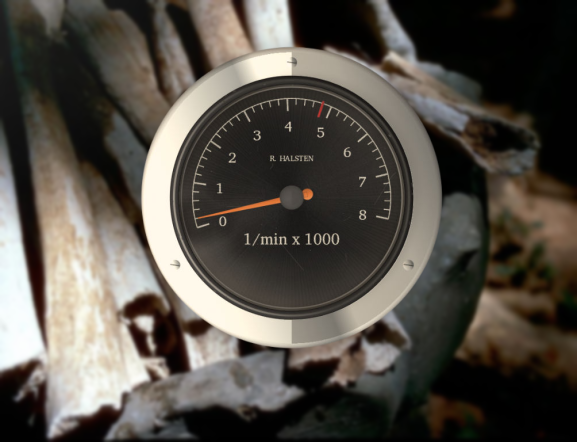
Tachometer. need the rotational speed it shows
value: 200 rpm
